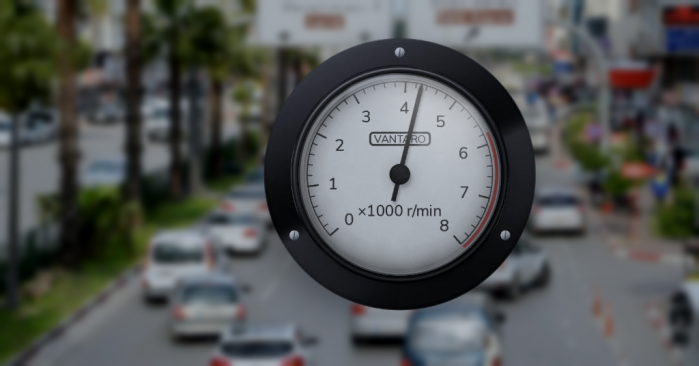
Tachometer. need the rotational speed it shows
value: 4300 rpm
